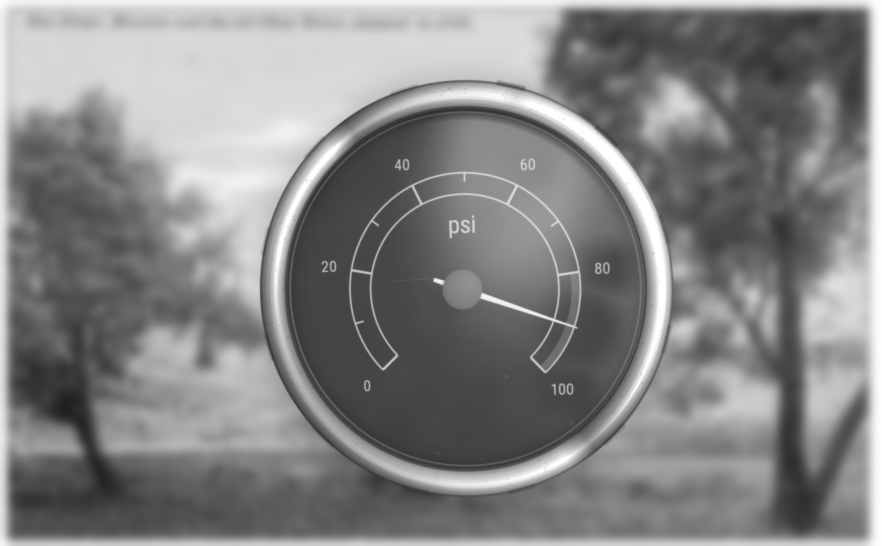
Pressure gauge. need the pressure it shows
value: 90 psi
